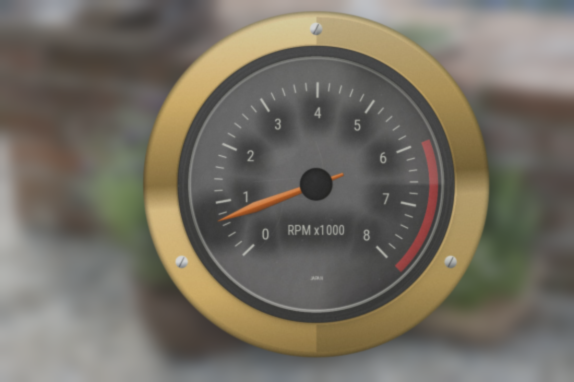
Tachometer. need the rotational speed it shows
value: 700 rpm
